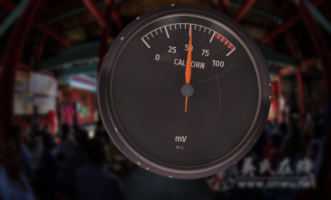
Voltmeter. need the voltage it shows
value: 50 mV
